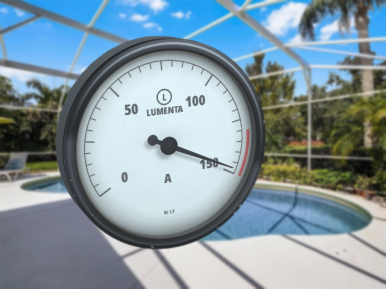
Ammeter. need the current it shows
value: 147.5 A
